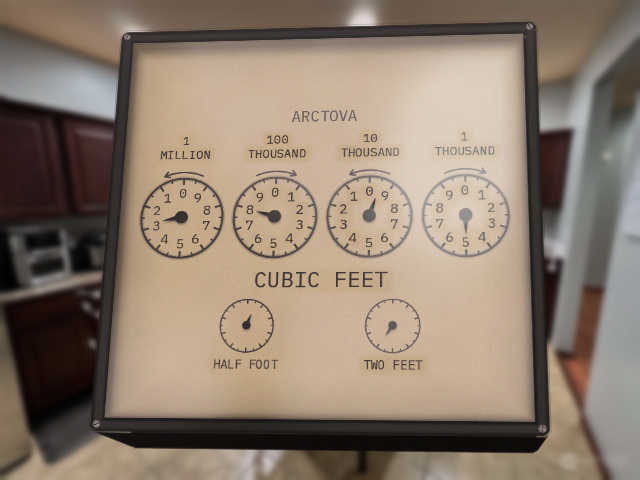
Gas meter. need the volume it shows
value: 279500 ft³
